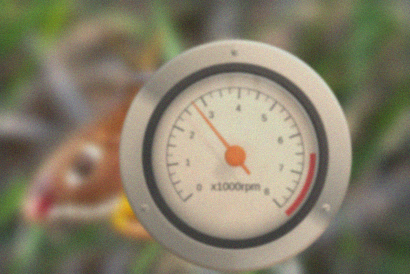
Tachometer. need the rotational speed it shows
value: 2750 rpm
